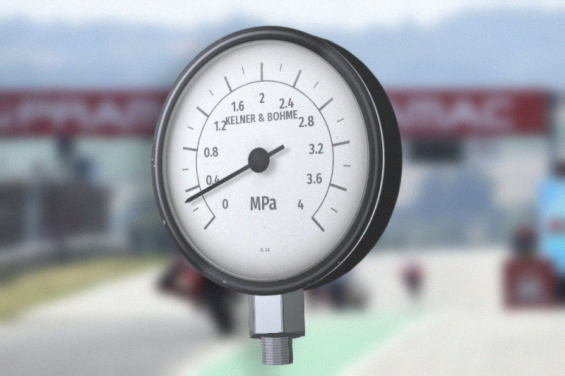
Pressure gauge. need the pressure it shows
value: 0.3 MPa
